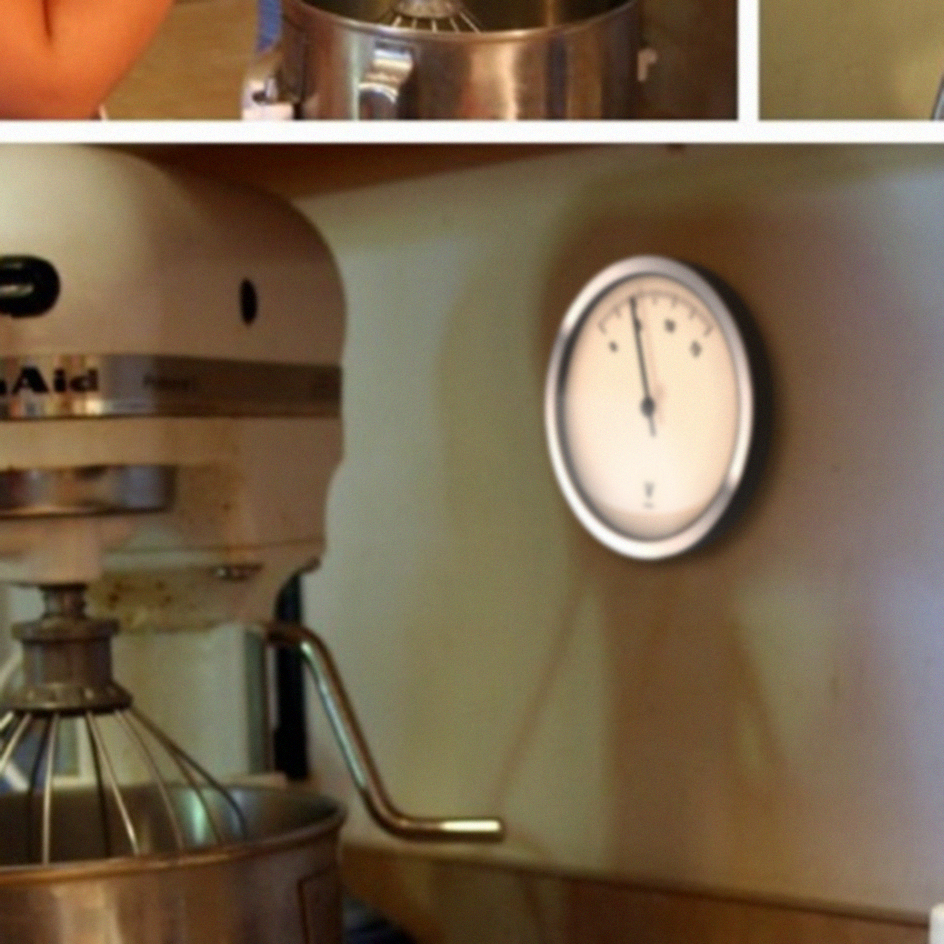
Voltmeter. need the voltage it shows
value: 5 V
